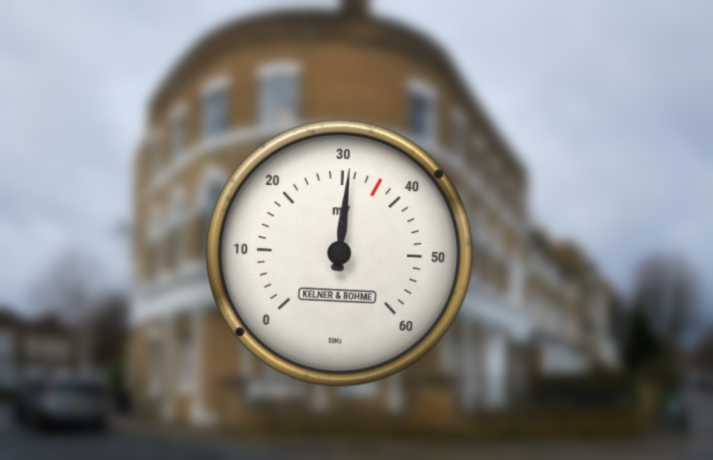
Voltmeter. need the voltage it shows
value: 31 mV
